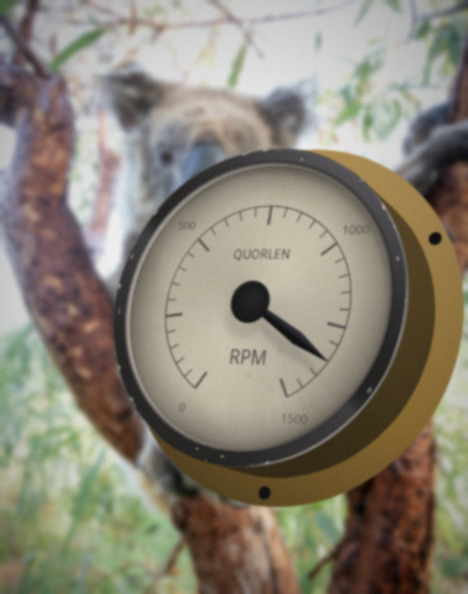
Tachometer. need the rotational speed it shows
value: 1350 rpm
